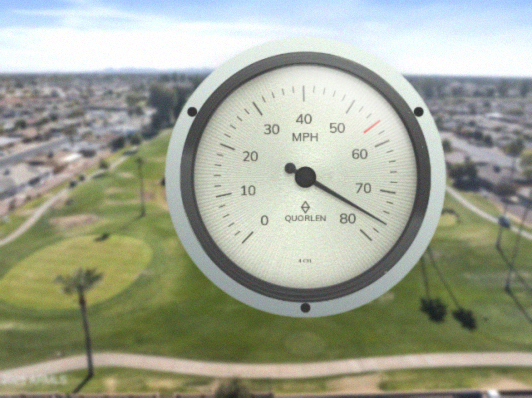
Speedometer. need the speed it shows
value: 76 mph
